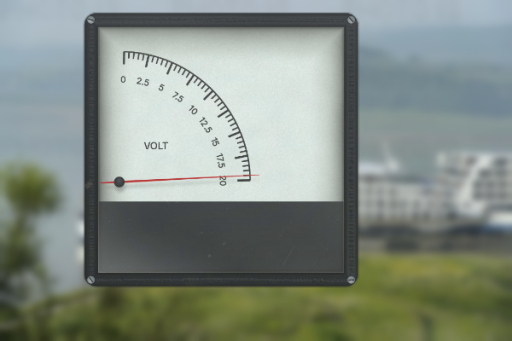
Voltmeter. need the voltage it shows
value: 19.5 V
